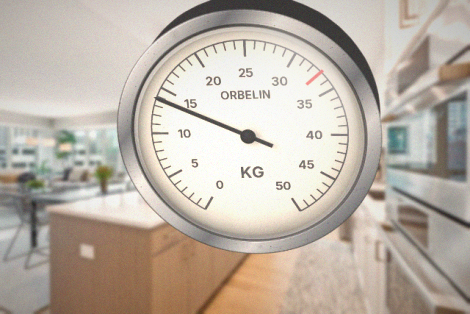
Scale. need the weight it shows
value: 14 kg
